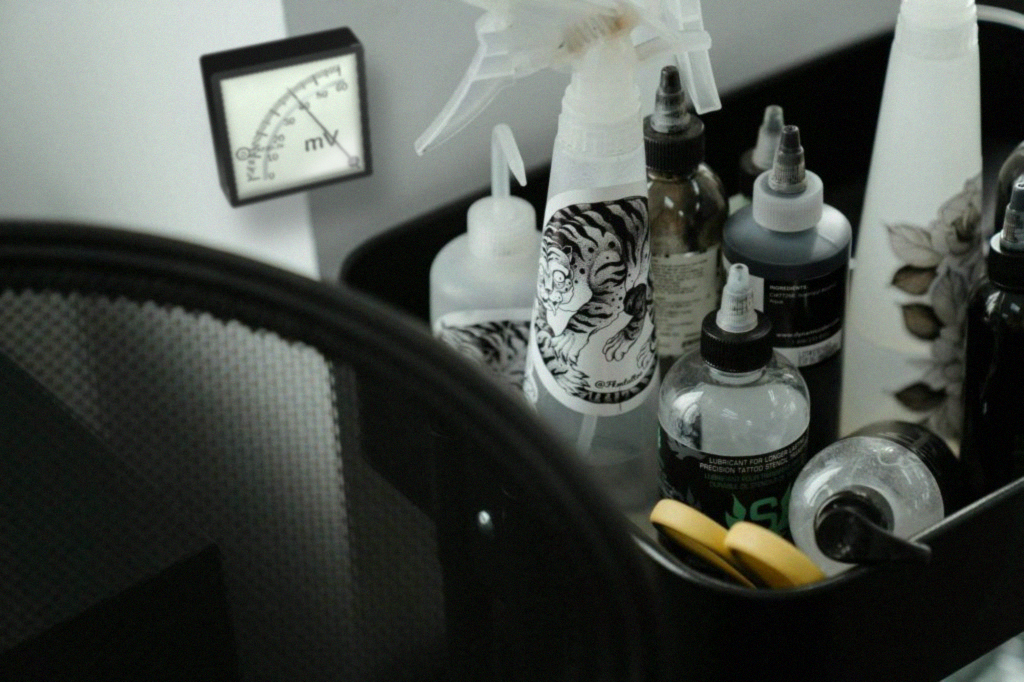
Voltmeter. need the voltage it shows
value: 40 mV
